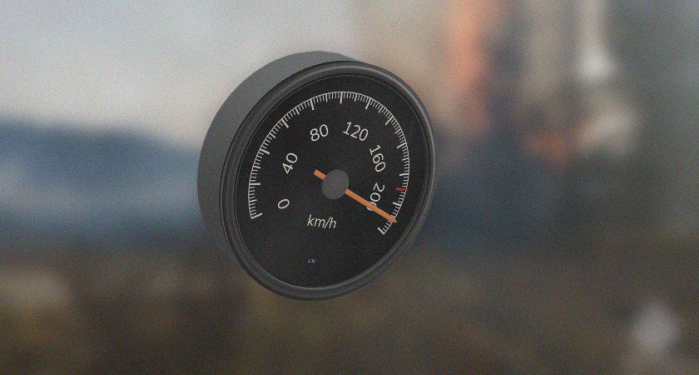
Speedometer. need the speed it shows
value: 210 km/h
